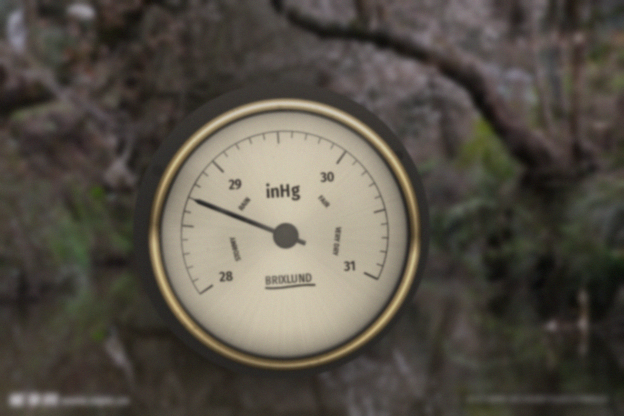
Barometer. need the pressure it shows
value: 28.7 inHg
